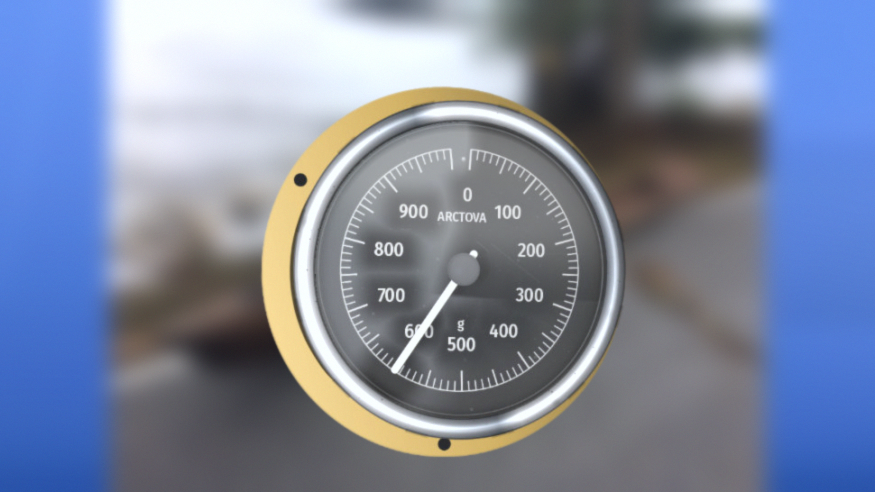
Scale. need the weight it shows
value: 600 g
